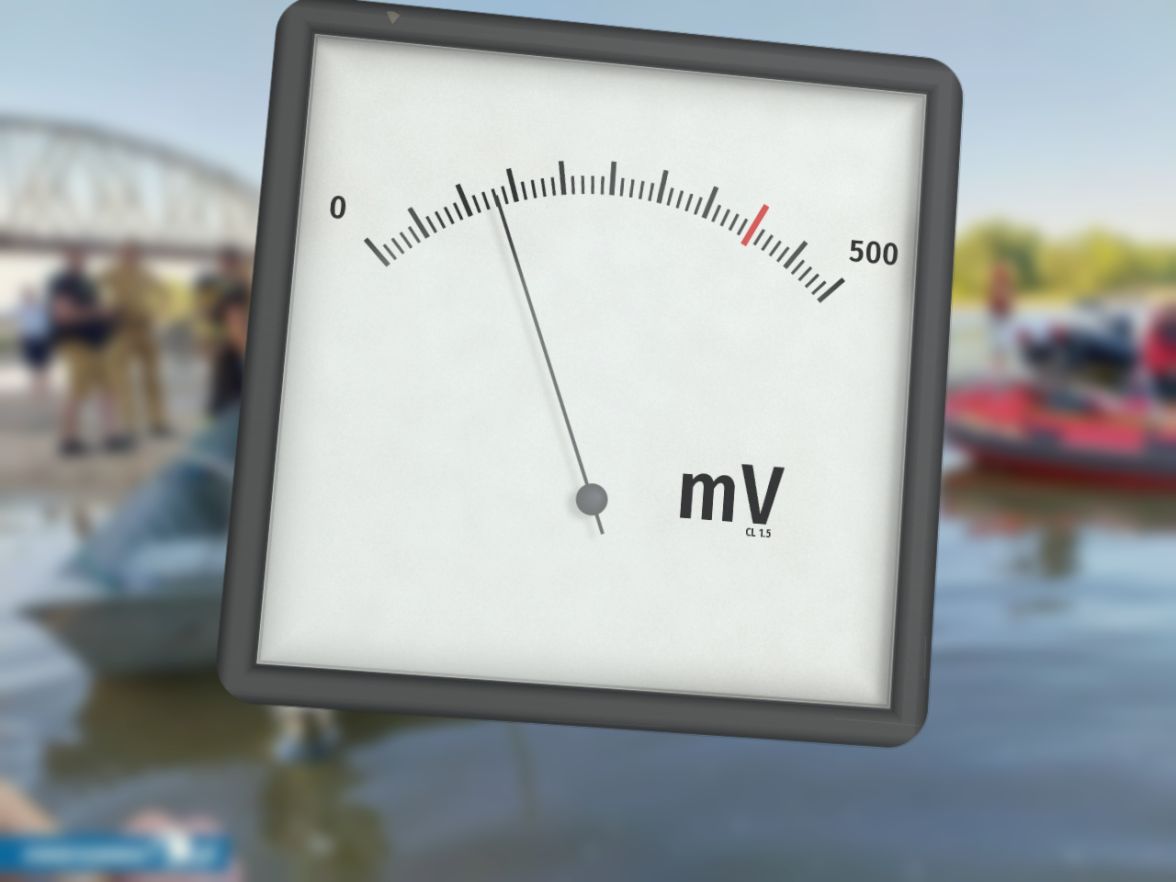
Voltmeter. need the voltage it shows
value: 130 mV
